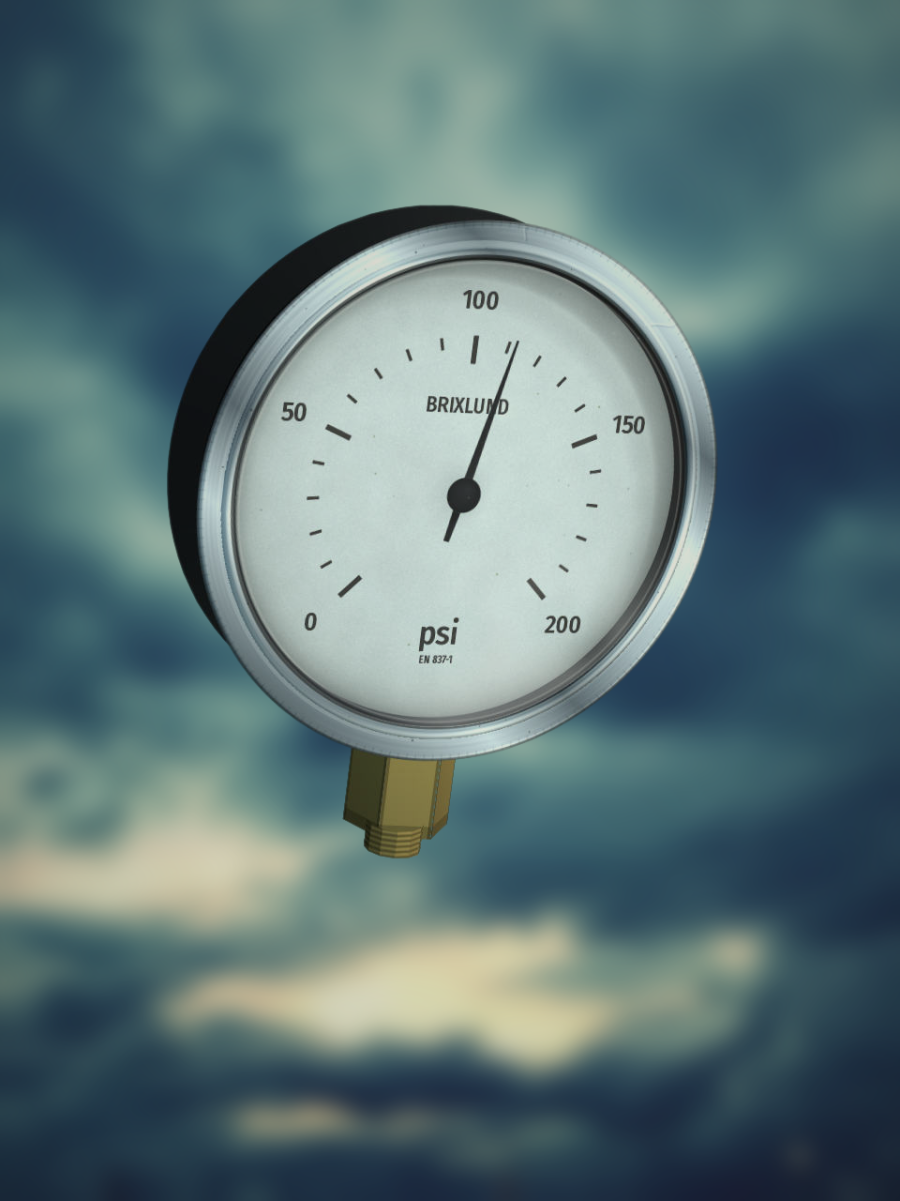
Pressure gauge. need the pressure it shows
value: 110 psi
